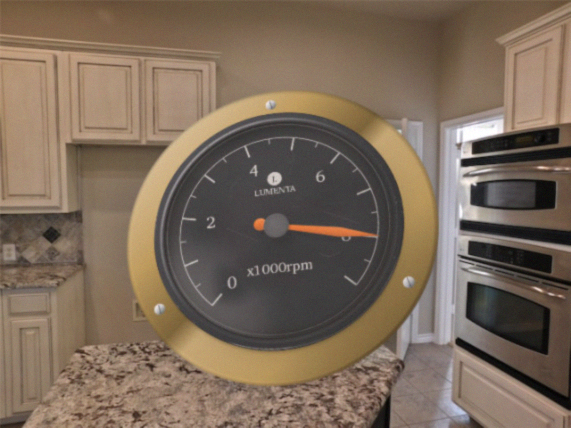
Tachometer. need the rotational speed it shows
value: 8000 rpm
